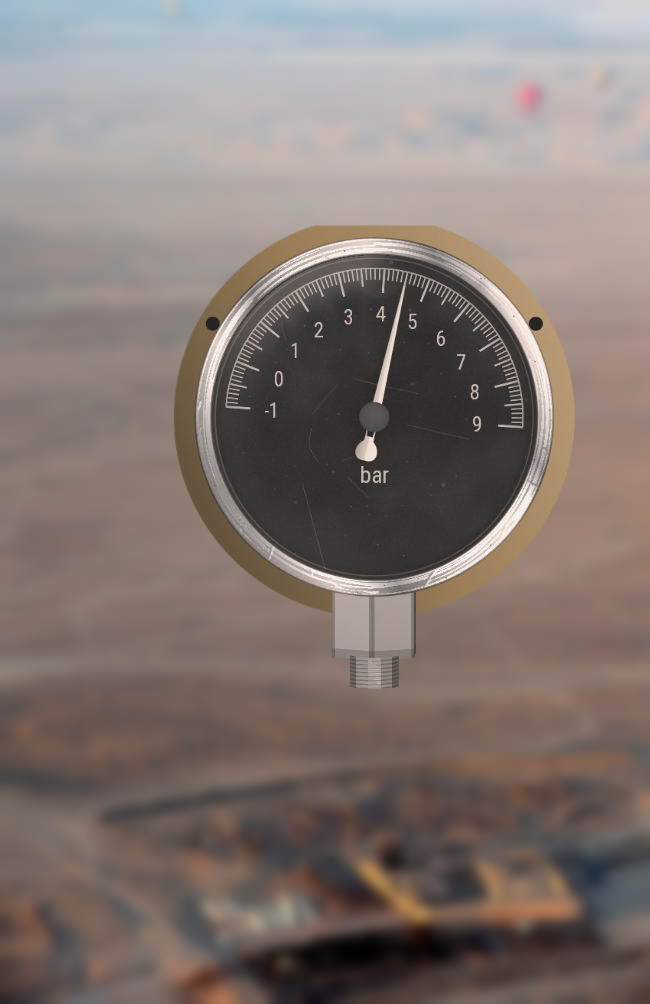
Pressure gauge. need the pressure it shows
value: 4.5 bar
